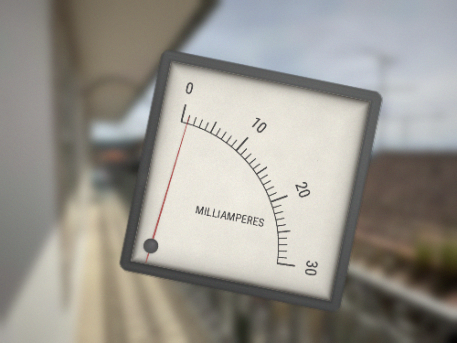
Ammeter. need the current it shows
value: 1 mA
